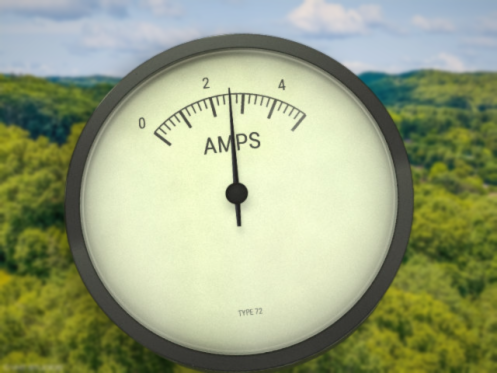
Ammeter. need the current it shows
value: 2.6 A
